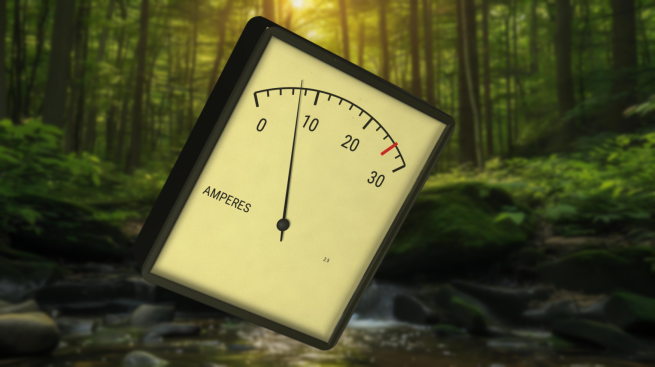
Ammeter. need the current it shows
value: 7 A
